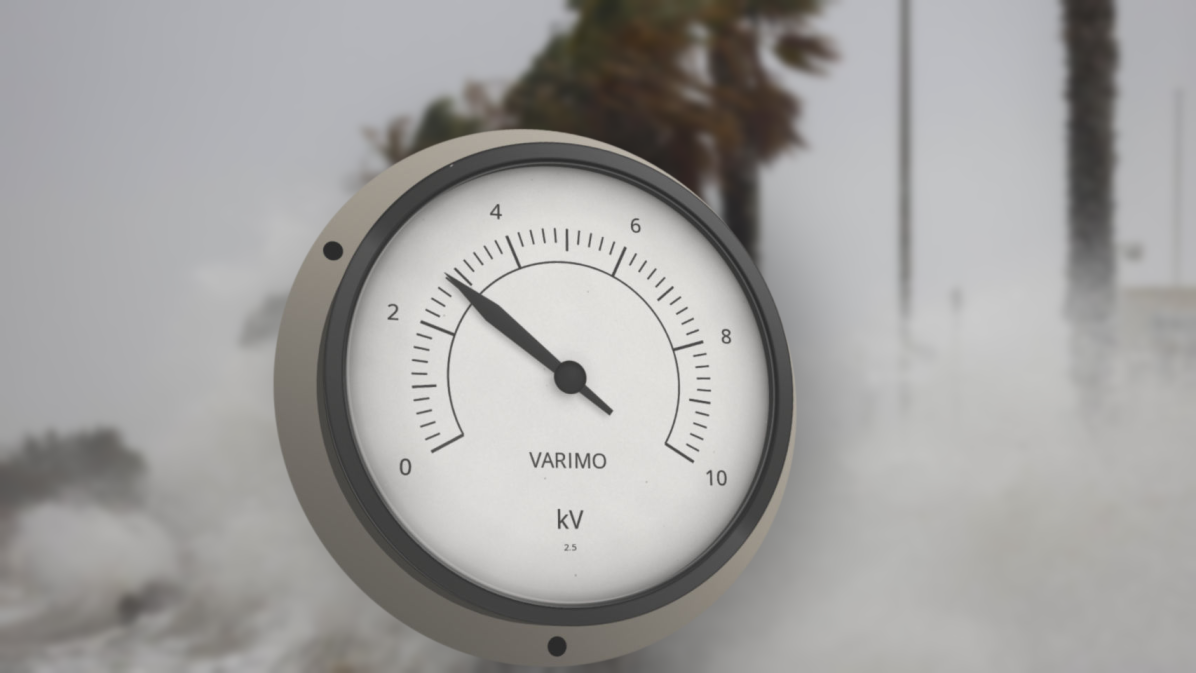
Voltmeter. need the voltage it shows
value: 2.8 kV
